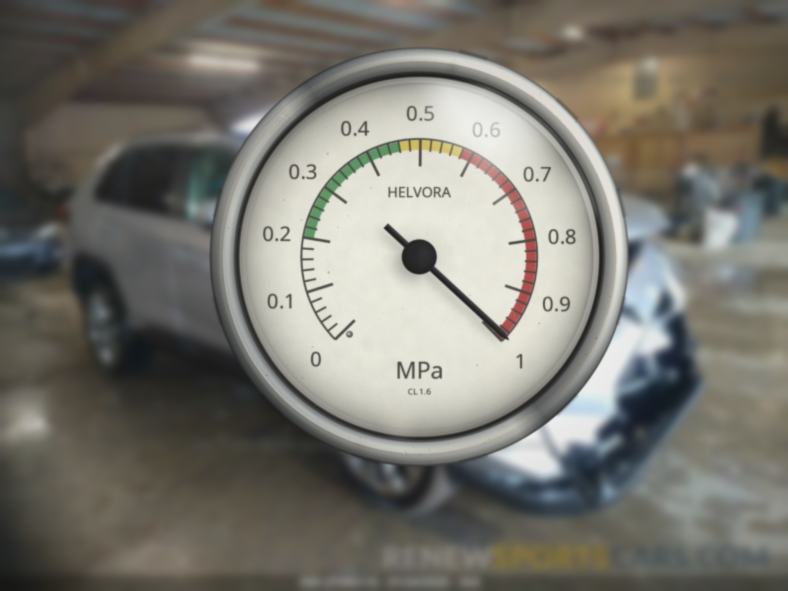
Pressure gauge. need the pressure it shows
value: 0.99 MPa
